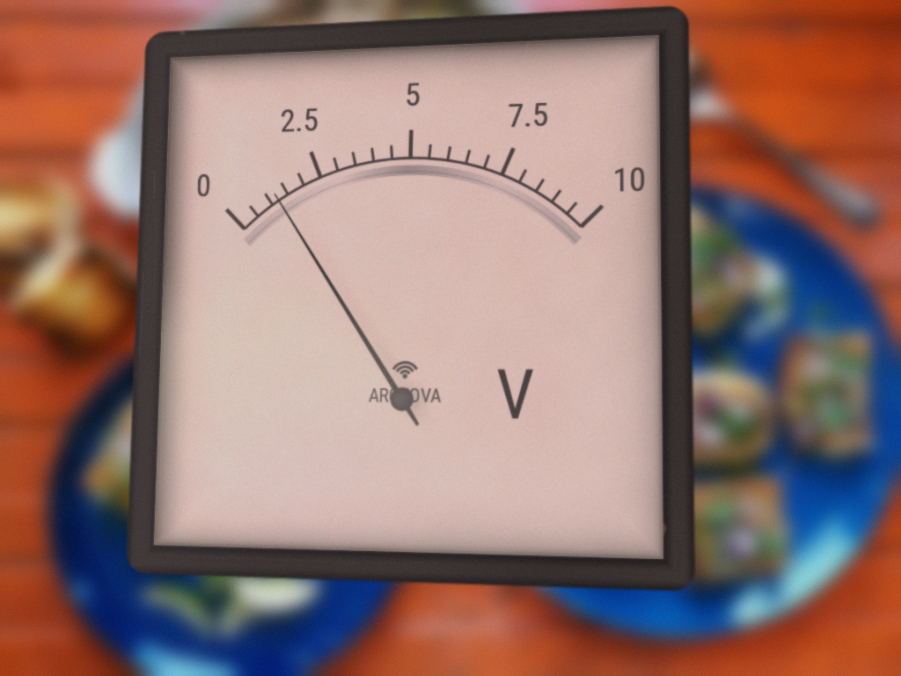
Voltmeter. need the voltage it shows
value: 1.25 V
